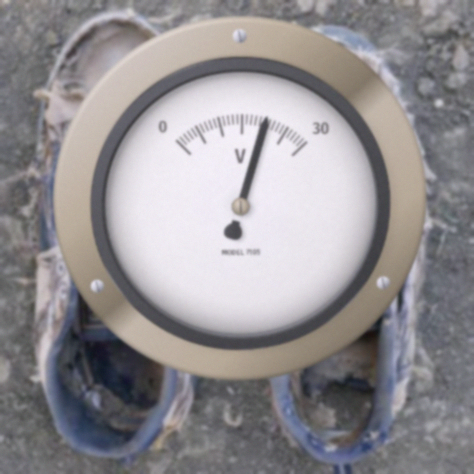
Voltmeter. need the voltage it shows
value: 20 V
